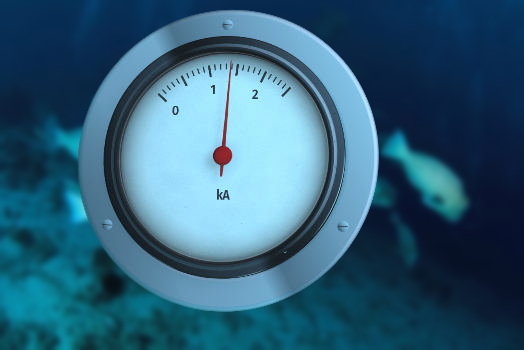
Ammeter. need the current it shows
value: 1.4 kA
